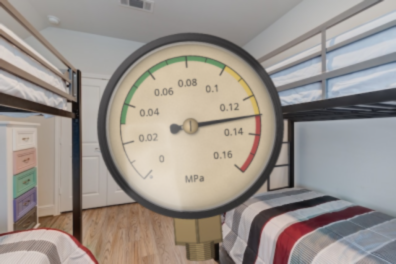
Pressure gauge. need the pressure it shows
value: 0.13 MPa
